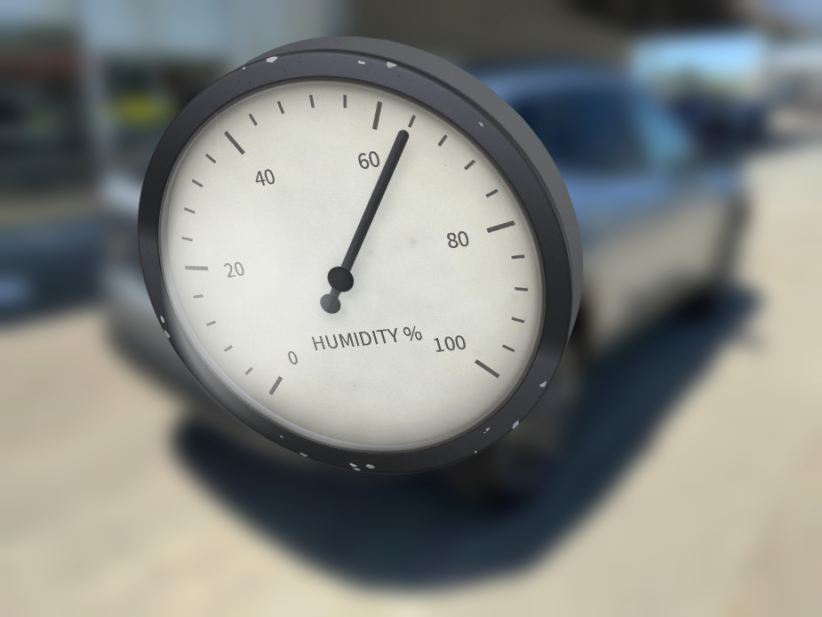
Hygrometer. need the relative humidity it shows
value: 64 %
